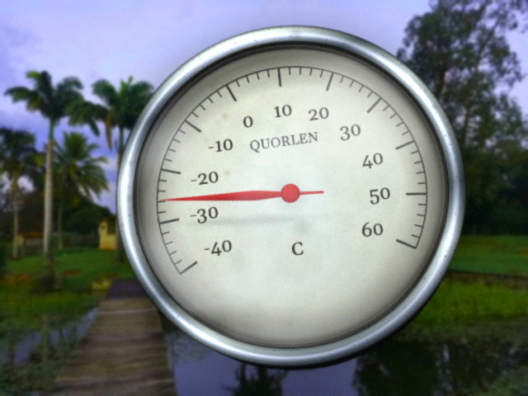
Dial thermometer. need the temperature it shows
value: -26 °C
